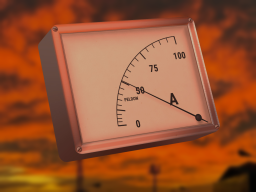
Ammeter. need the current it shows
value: 50 A
